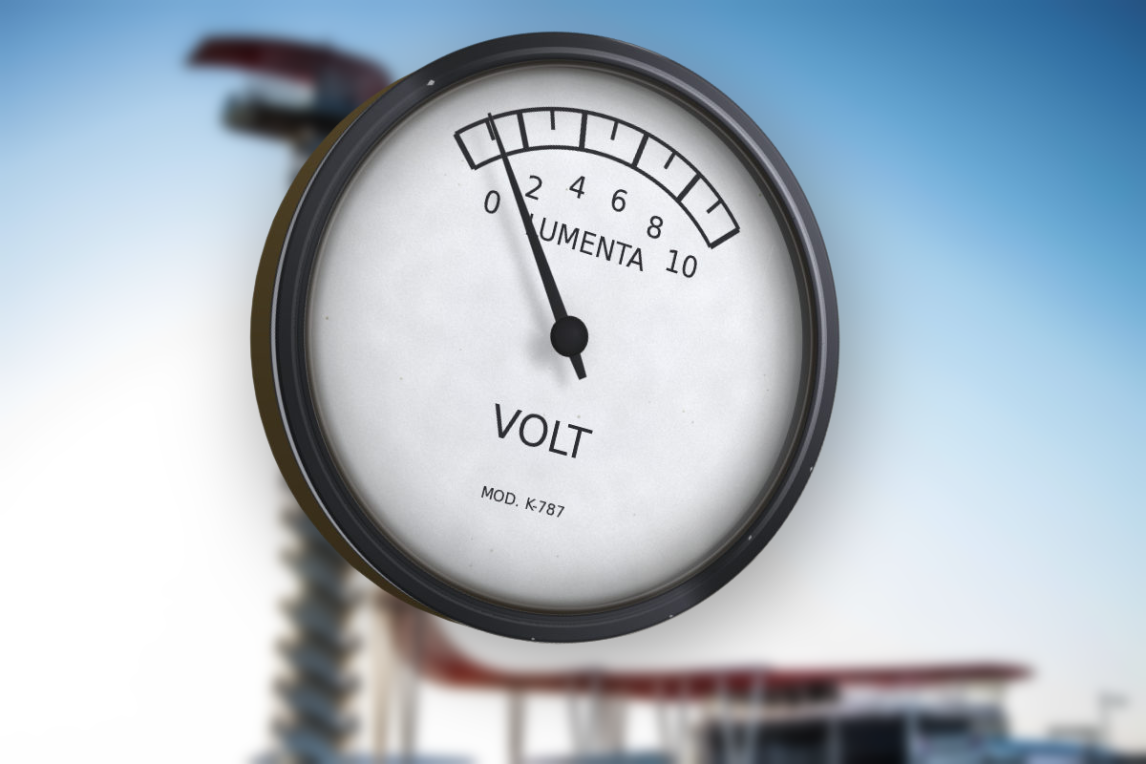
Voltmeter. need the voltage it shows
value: 1 V
